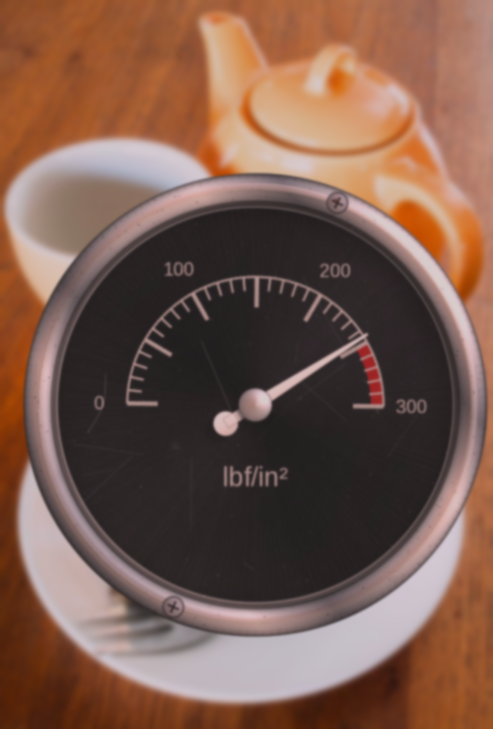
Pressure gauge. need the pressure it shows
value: 245 psi
